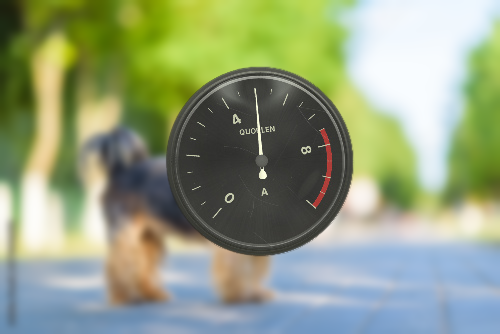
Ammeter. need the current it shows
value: 5 A
